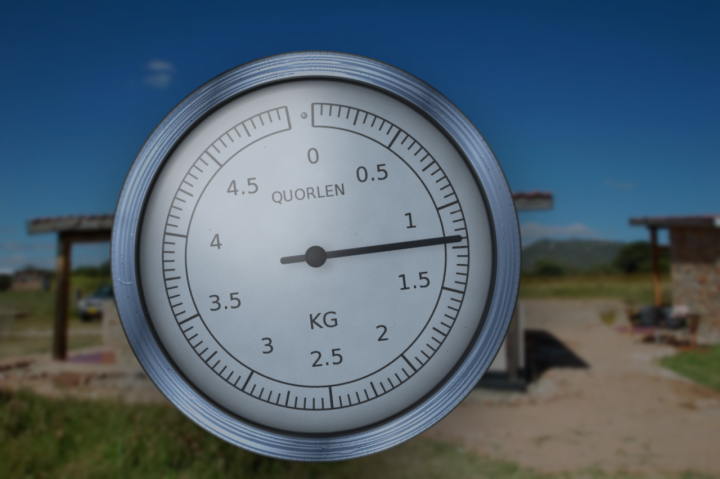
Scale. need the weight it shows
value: 1.2 kg
